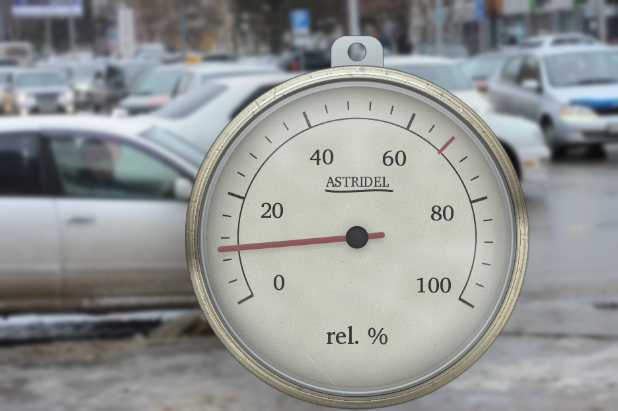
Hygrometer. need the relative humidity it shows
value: 10 %
